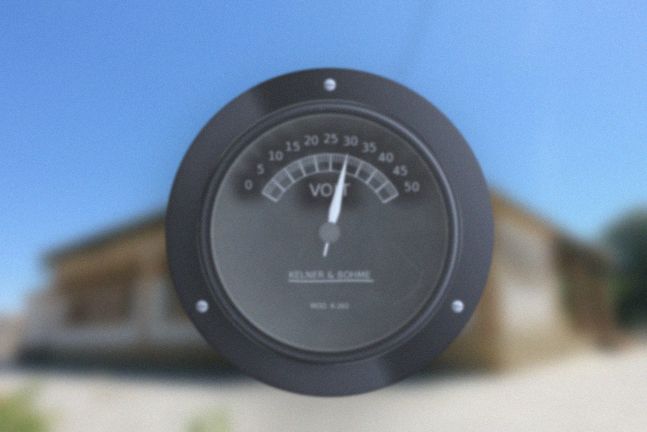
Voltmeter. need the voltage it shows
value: 30 V
